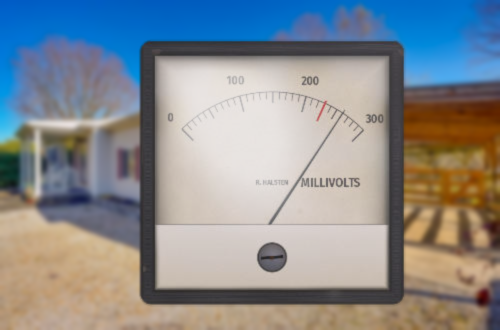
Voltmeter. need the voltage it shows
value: 260 mV
